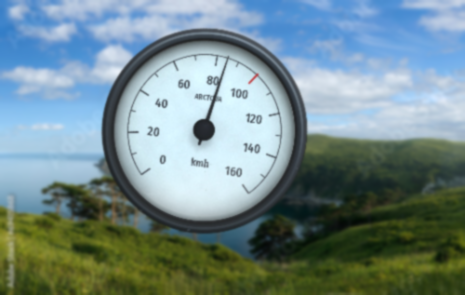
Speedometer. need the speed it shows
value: 85 km/h
